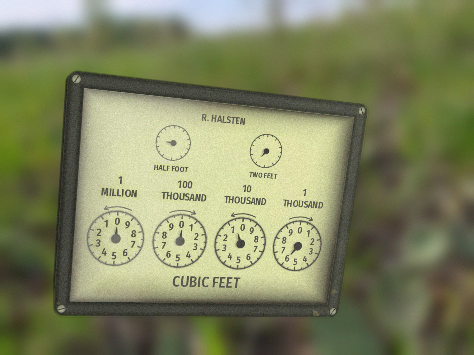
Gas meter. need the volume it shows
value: 600 ft³
